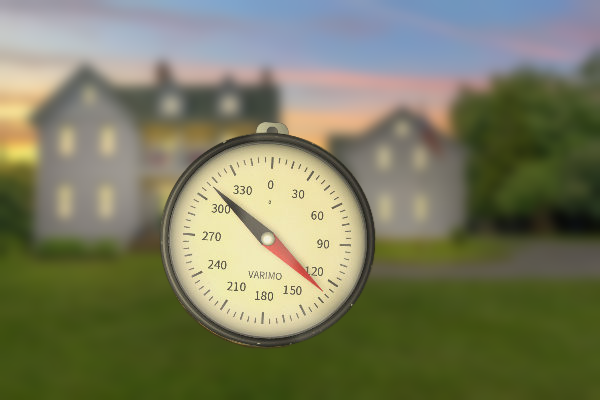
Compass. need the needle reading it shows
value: 130 °
